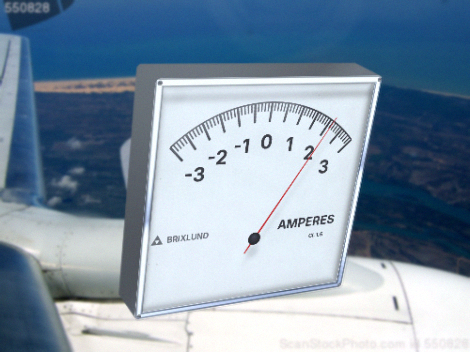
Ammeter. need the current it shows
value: 2 A
